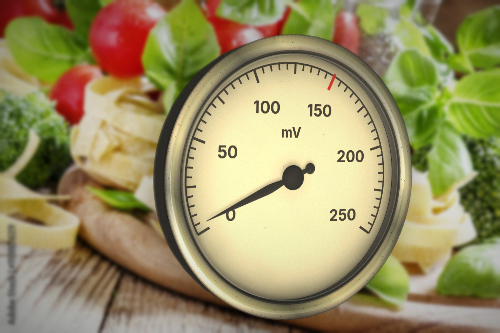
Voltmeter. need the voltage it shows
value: 5 mV
